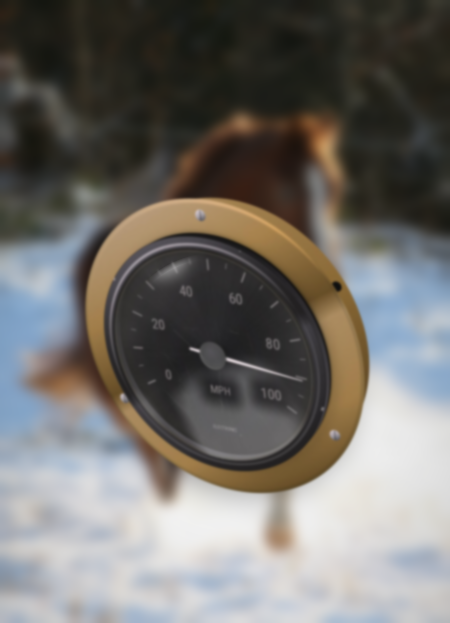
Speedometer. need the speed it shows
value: 90 mph
